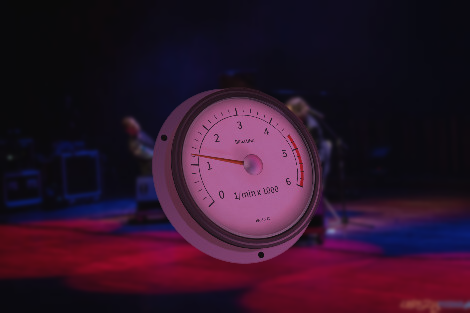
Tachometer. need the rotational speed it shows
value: 1200 rpm
